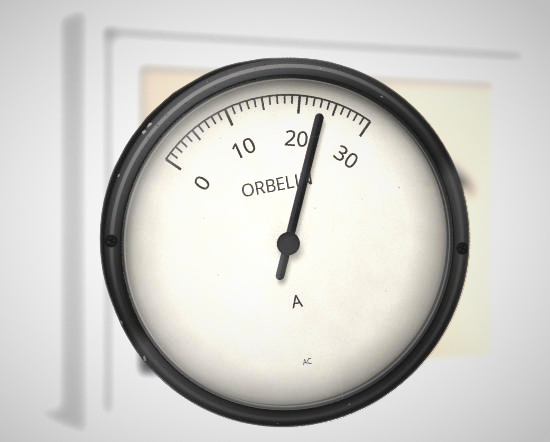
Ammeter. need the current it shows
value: 23 A
